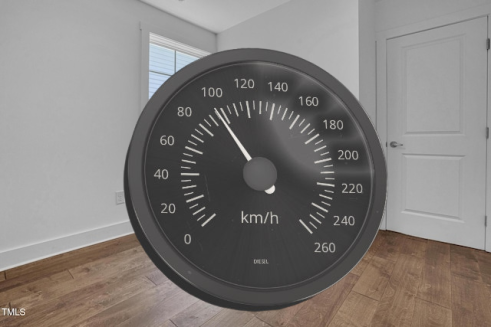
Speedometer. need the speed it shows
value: 95 km/h
